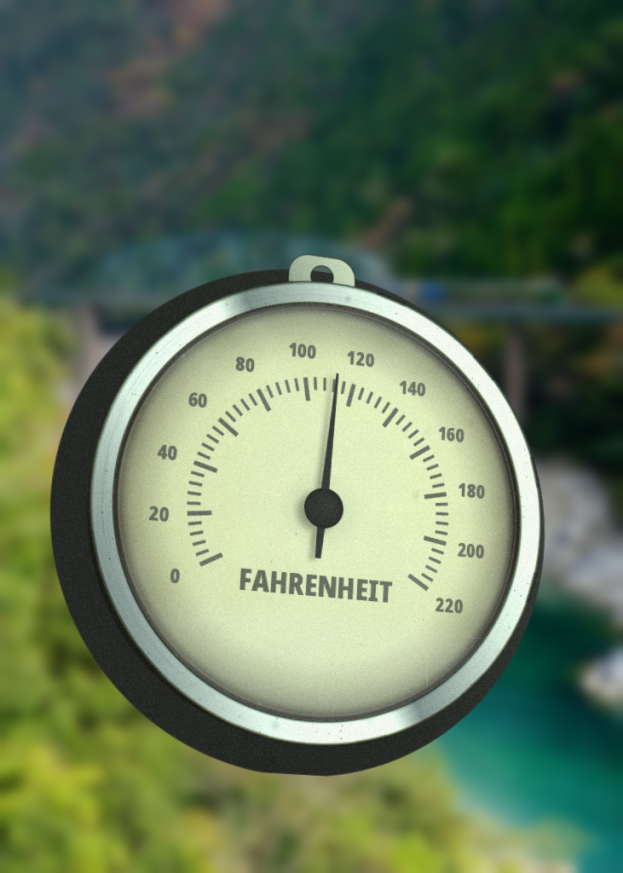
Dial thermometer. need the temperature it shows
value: 112 °F
